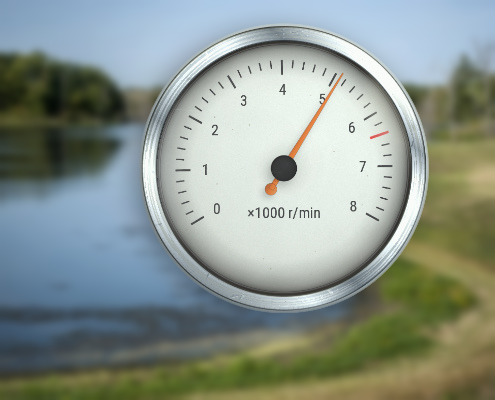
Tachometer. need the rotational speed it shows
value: 5100 rpm
